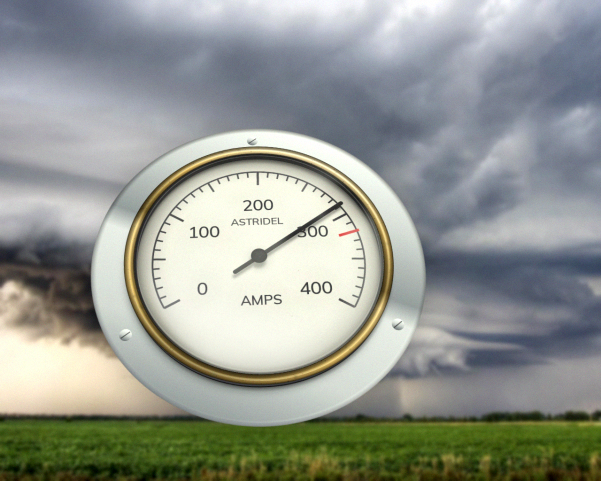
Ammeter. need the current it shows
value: 290 A
